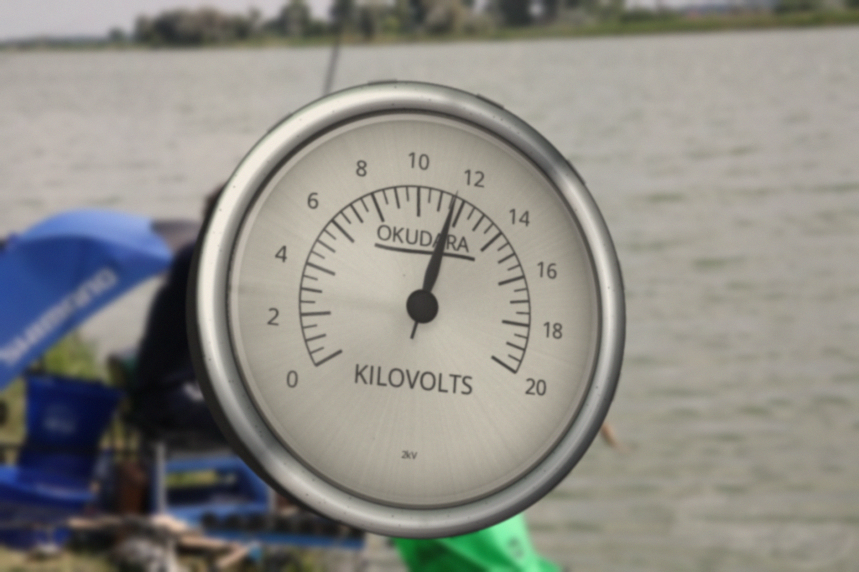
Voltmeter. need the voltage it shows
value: 11.5 kV
